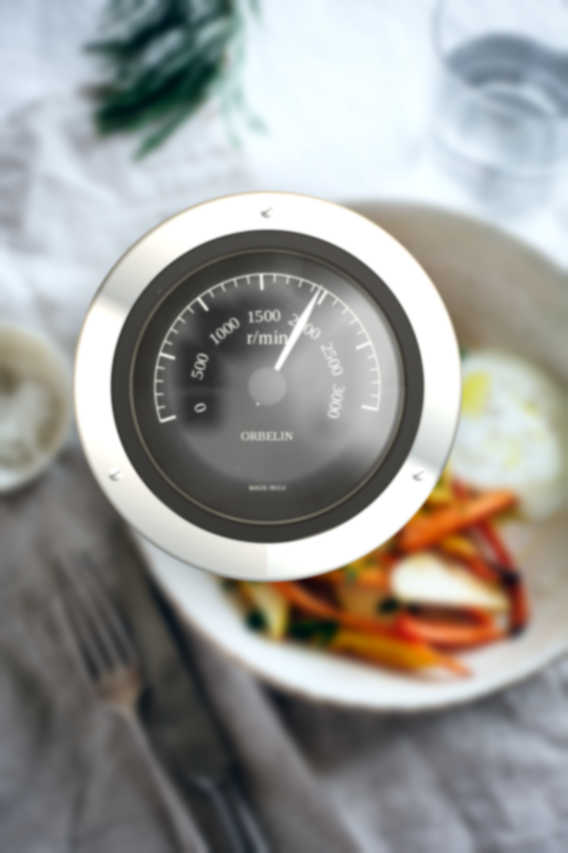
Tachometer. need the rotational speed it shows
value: 1950 rpm
